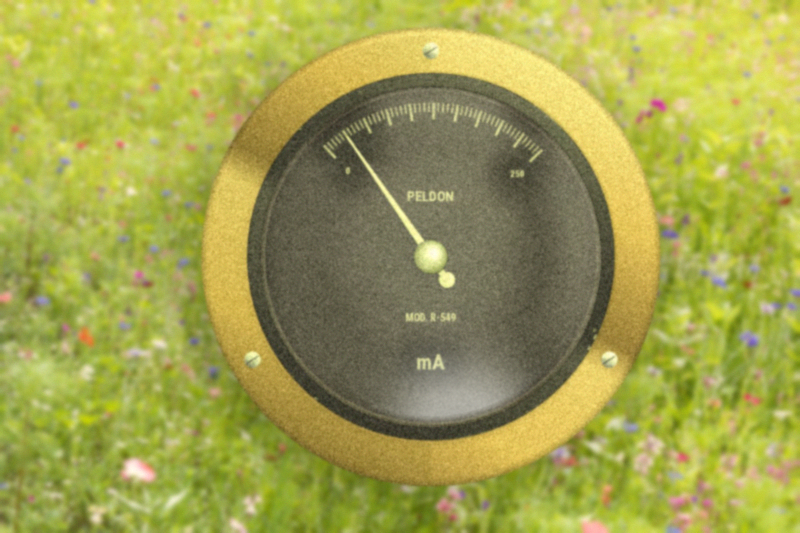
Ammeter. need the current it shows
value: 25 mA
